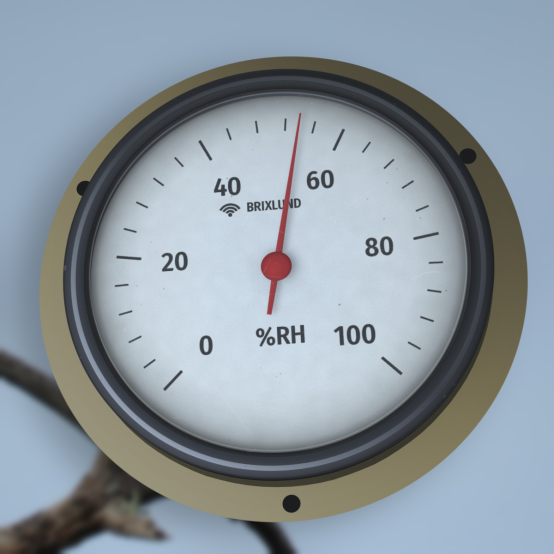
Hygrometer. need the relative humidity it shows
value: 54 %
